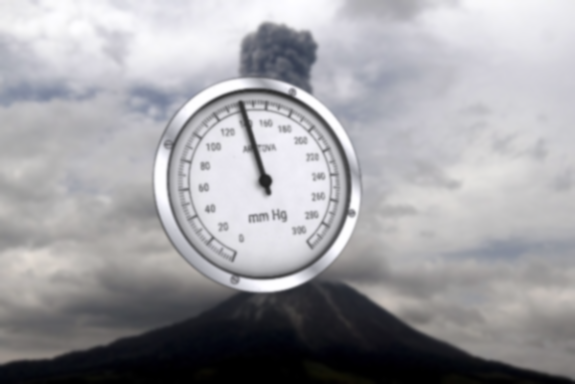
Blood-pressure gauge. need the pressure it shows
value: 140 mmHg
